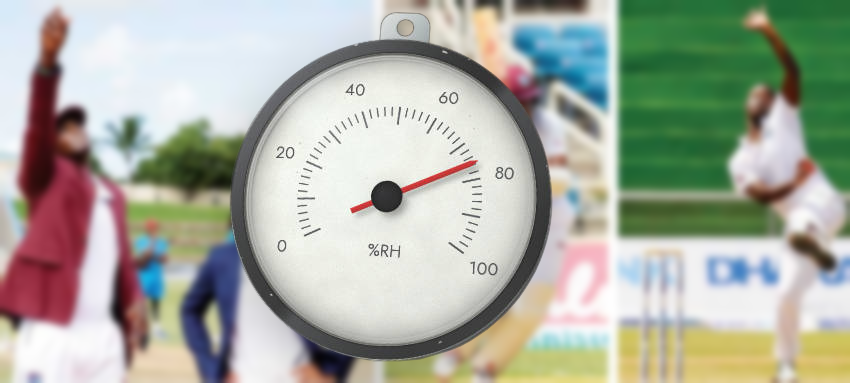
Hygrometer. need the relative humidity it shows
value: 76 %
